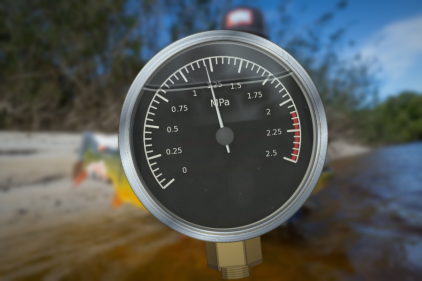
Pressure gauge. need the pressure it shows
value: 1.2 MPa
